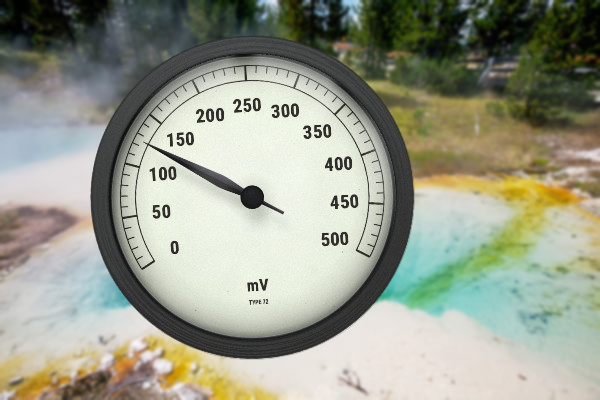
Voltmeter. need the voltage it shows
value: 125 mV
